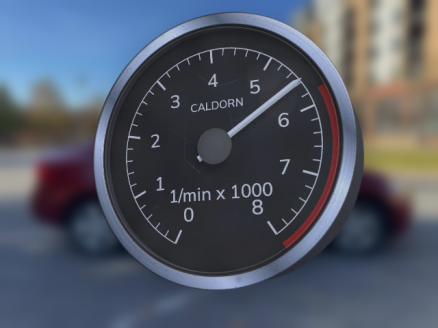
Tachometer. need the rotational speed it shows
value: 5600 rpm
